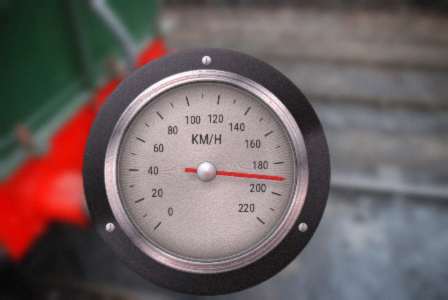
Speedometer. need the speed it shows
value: 190 km/h
